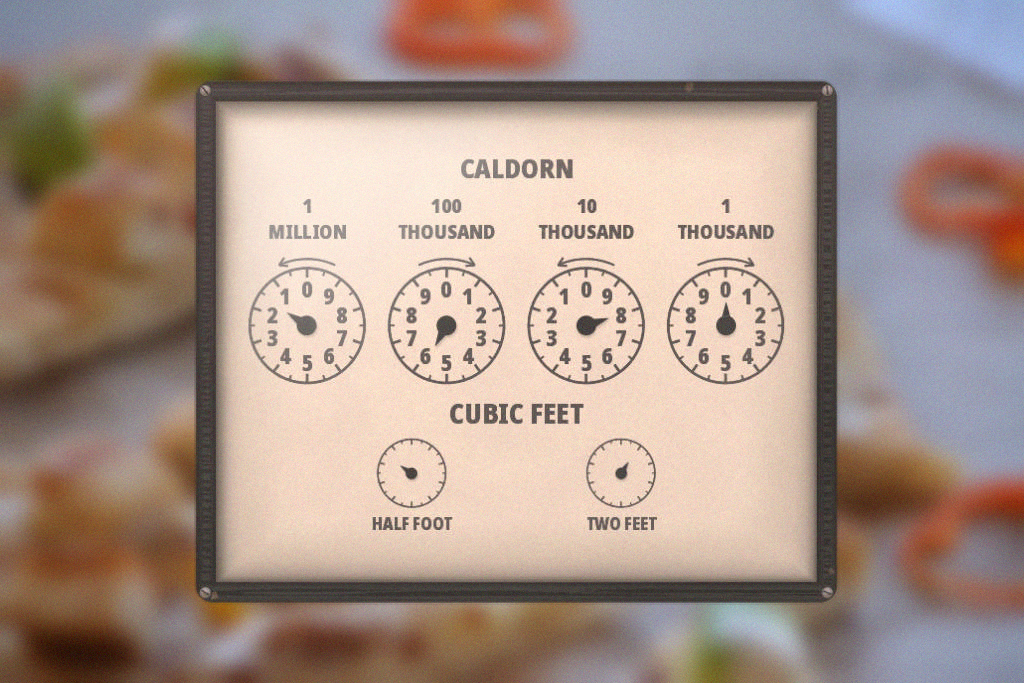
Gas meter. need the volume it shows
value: 158000 ft³
